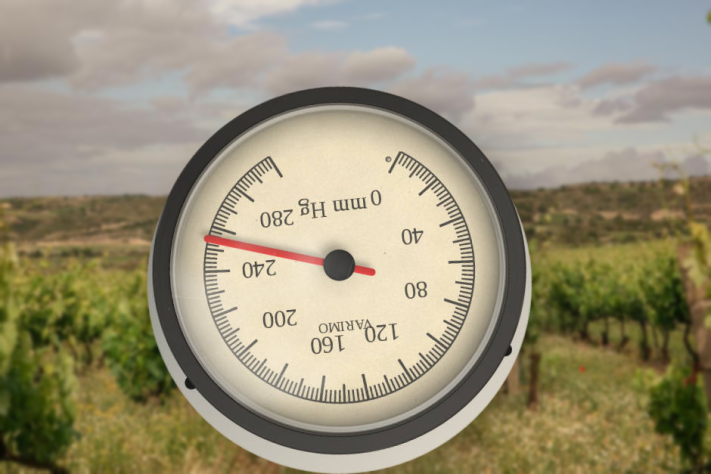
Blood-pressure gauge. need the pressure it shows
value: 254 mmHg
